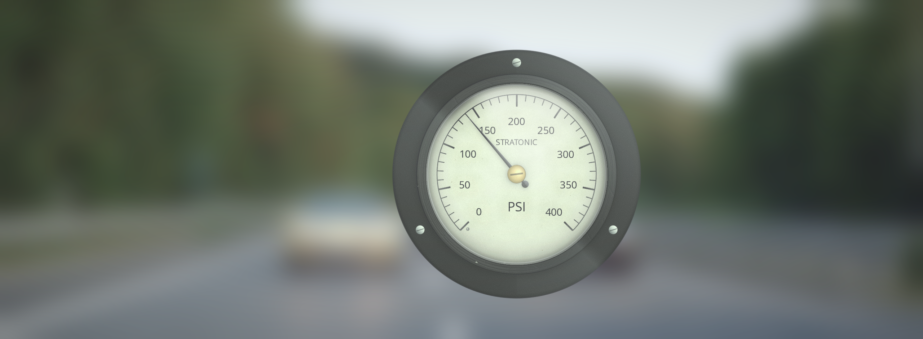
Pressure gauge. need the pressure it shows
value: 140 psi
